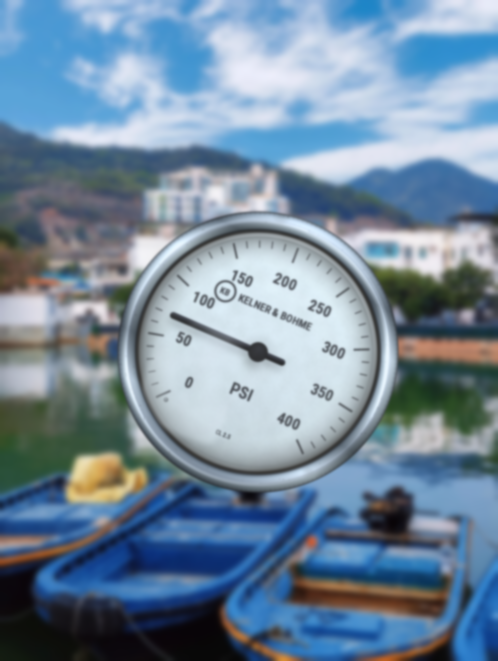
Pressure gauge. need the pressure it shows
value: 70 psi
